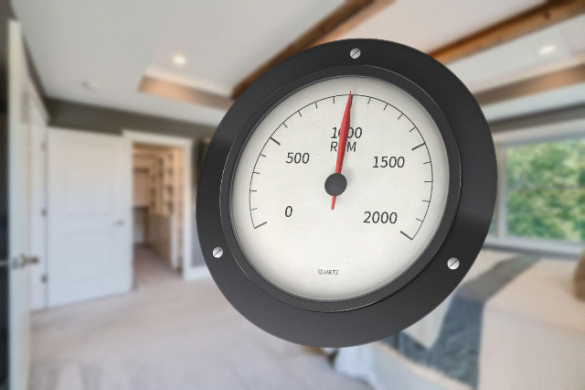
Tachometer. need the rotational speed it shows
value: 1000 rpm
